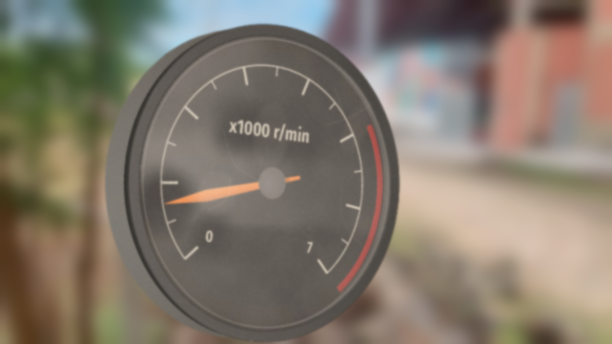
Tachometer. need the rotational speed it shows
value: 750 rpm
